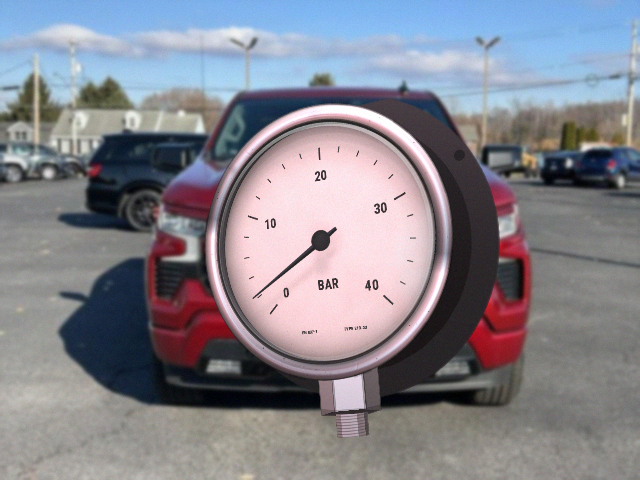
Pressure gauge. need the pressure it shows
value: 2 bar
